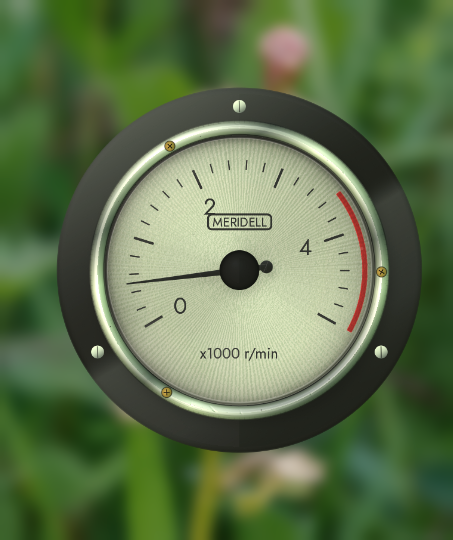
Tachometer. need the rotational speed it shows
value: 500 rpm
